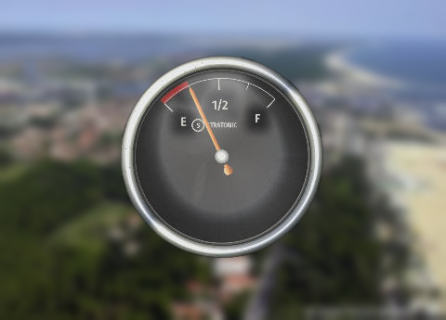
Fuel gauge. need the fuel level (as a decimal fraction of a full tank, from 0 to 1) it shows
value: 0.25
